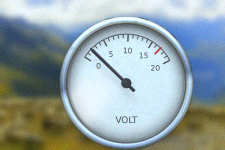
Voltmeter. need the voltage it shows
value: 2 V
